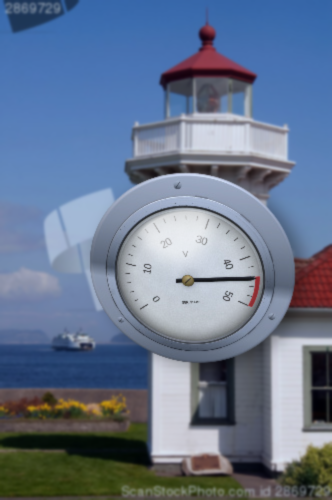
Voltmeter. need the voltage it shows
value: 44 V
